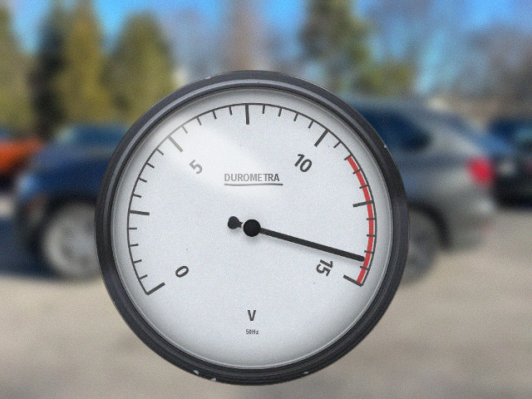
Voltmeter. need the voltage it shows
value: 14.25 V
